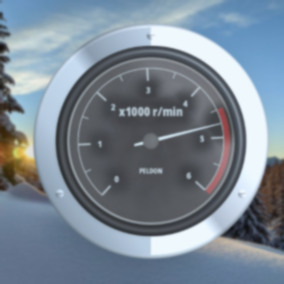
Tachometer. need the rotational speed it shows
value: 4750 rpm
